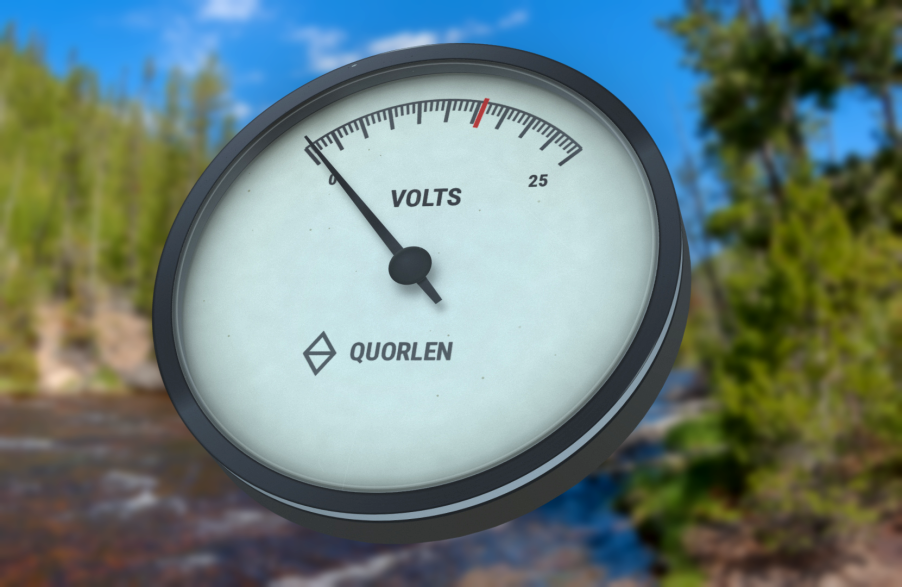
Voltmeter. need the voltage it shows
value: 0.5 V
